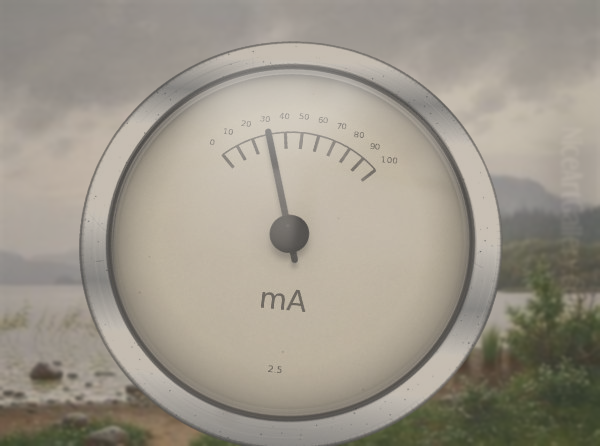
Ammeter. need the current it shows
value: 30 mA
